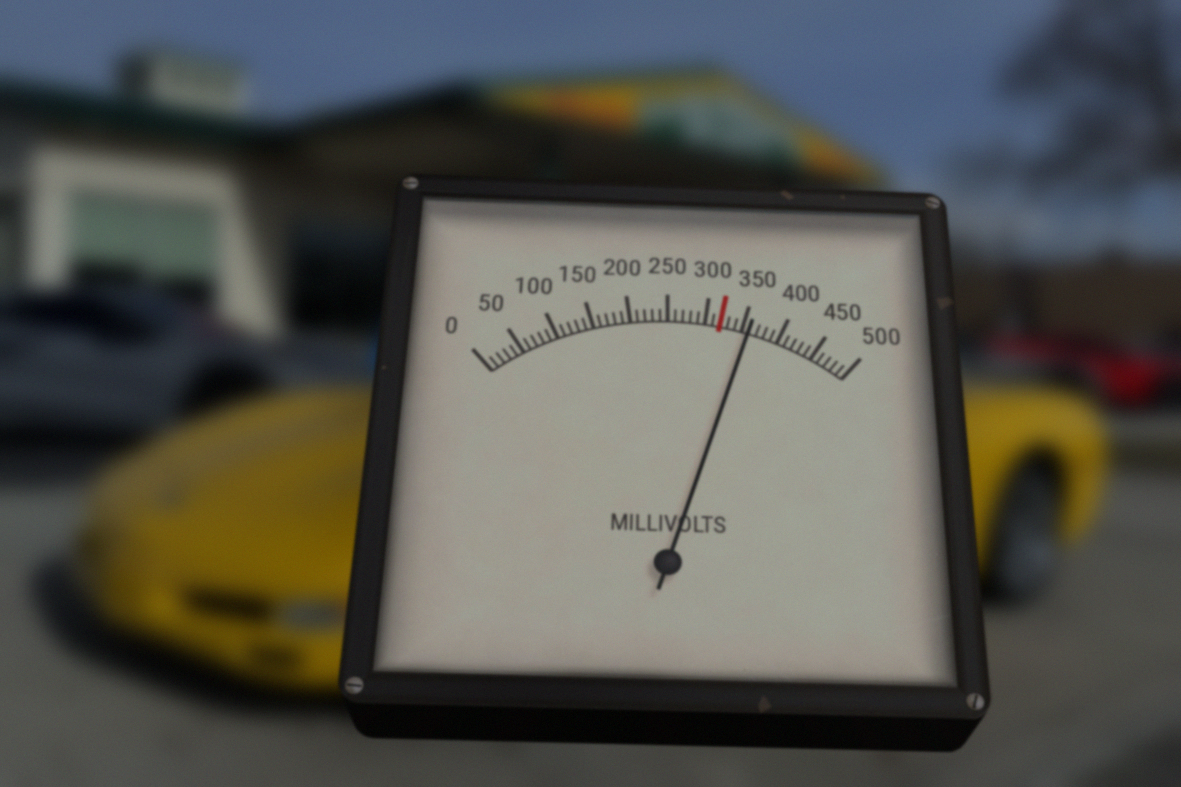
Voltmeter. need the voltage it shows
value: 360 mV
